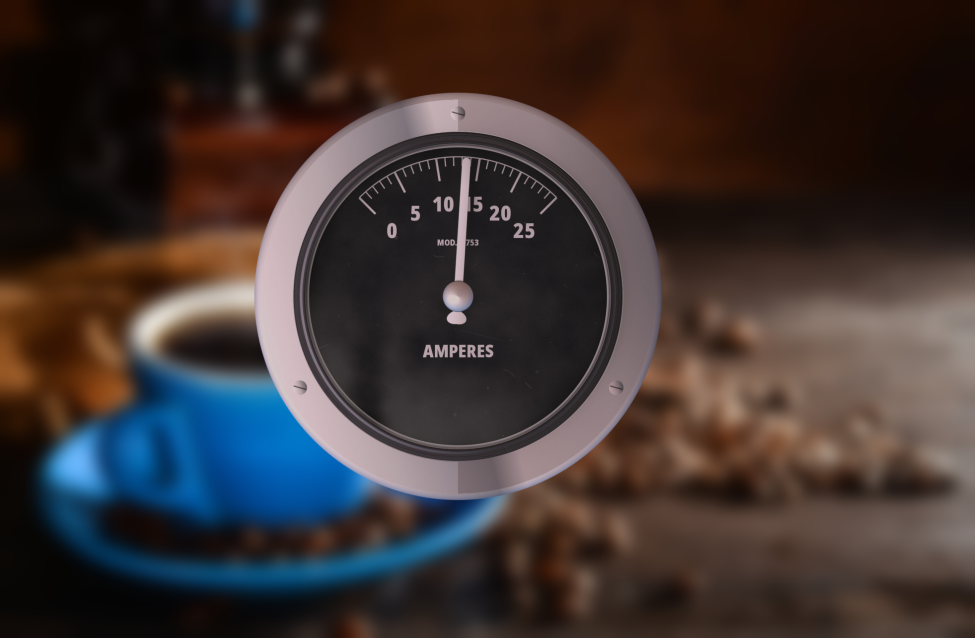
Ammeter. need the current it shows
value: 13.5 A
